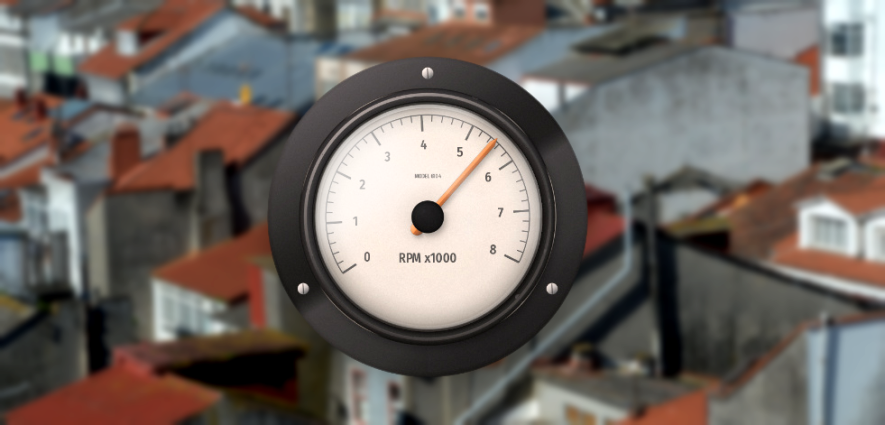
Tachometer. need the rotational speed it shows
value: 5500 rpm
